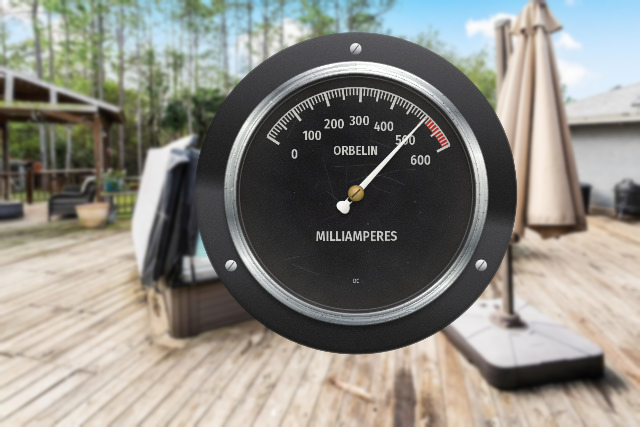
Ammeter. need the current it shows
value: 500 mA
